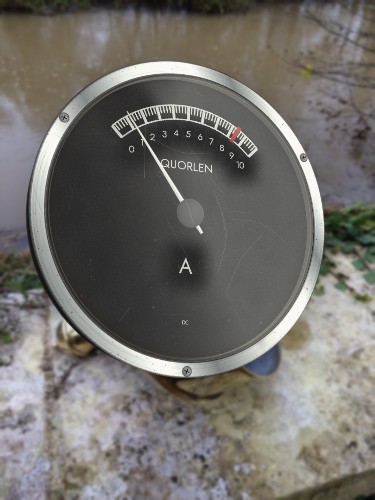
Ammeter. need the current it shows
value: 1 A
